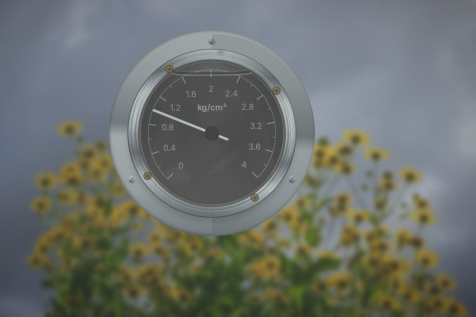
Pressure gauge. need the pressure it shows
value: 1 kg/cm²
